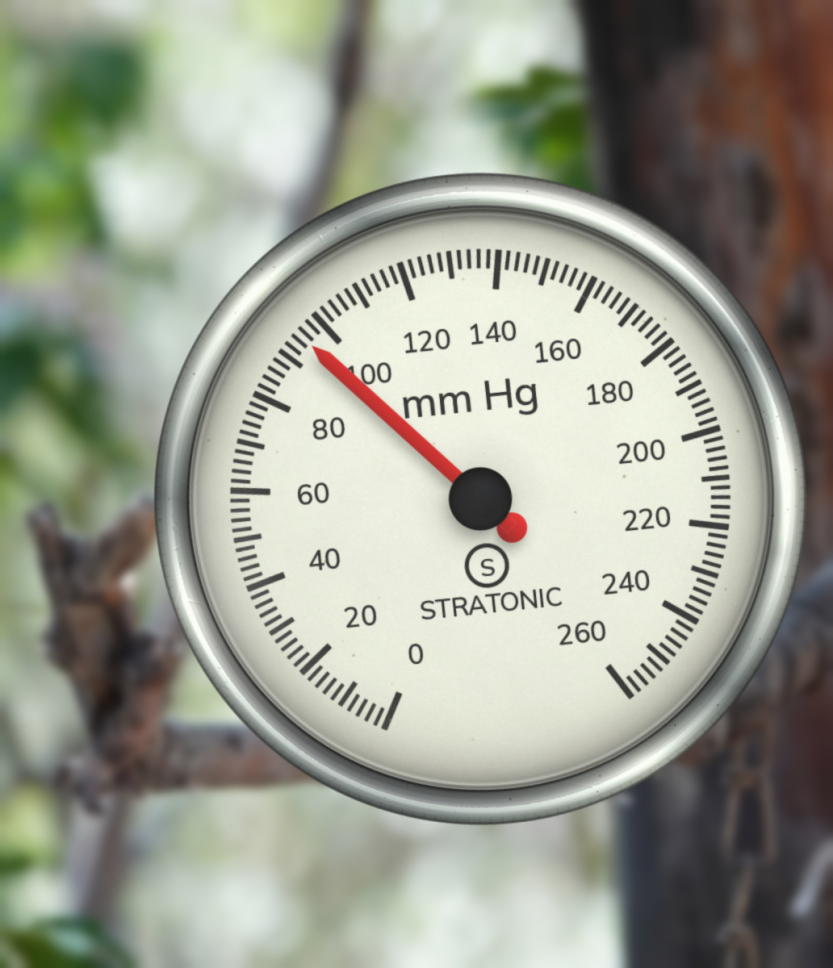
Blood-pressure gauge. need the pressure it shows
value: 95 mmHg
